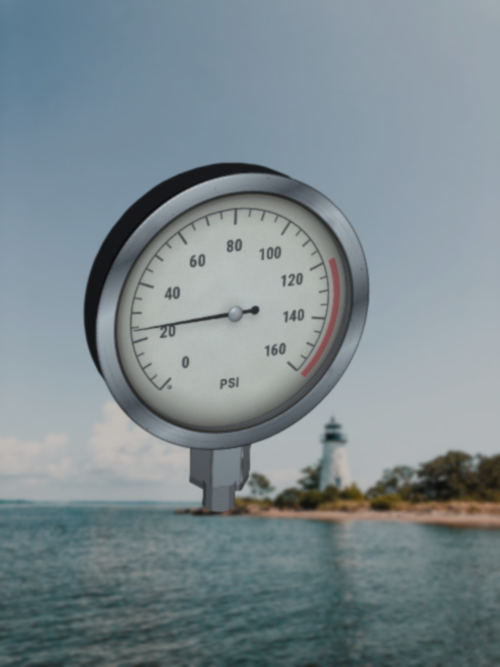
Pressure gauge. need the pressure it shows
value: 25 psi
